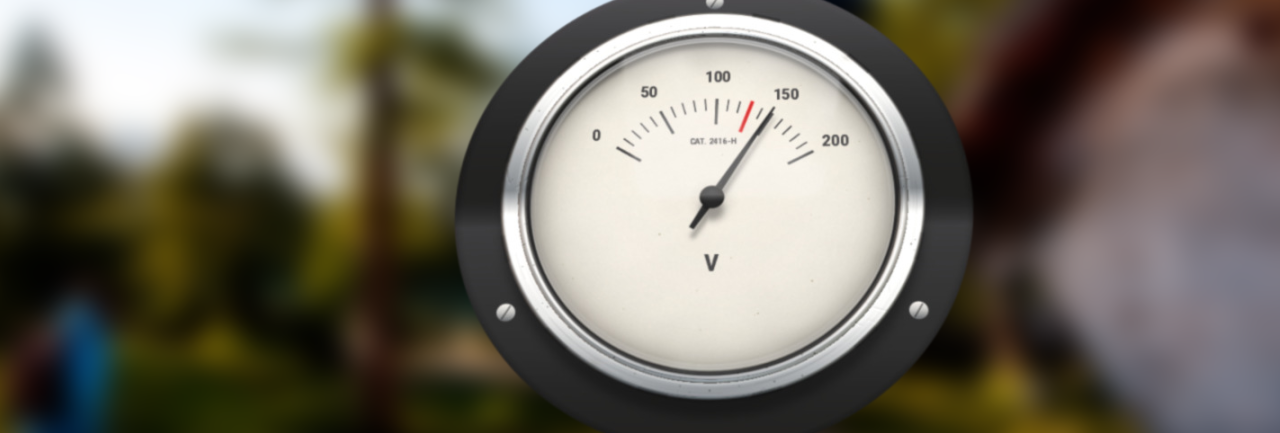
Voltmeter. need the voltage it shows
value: 150 V
